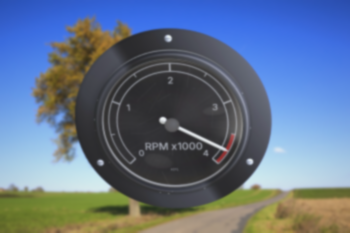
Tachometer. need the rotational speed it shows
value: 3750 rpm
